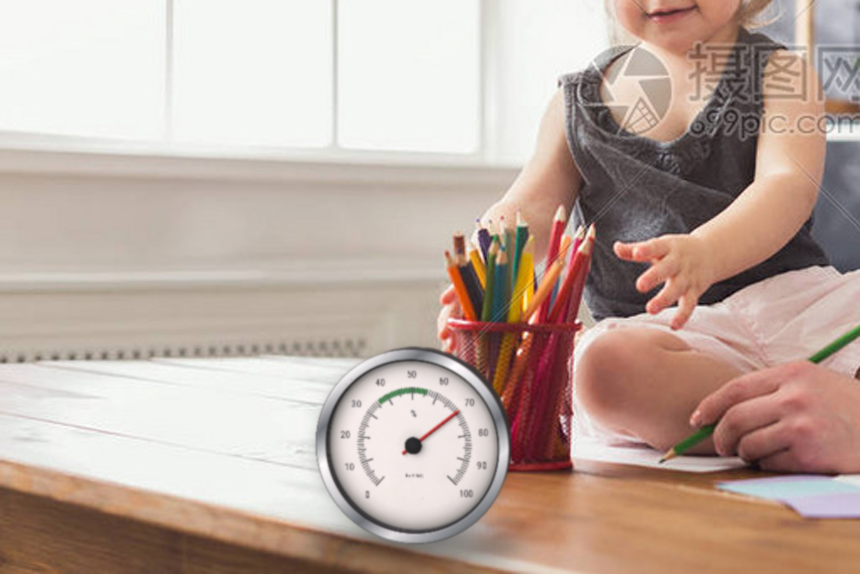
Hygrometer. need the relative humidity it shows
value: 70 %
